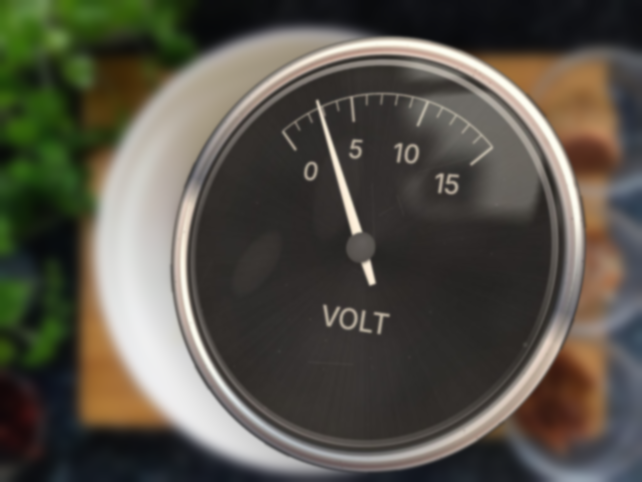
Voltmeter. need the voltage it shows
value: 3 V
